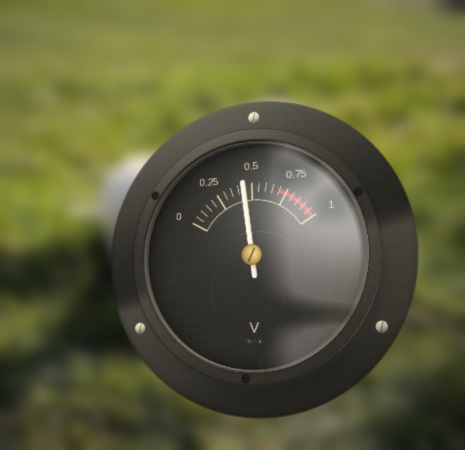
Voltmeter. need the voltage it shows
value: 0.45 V
